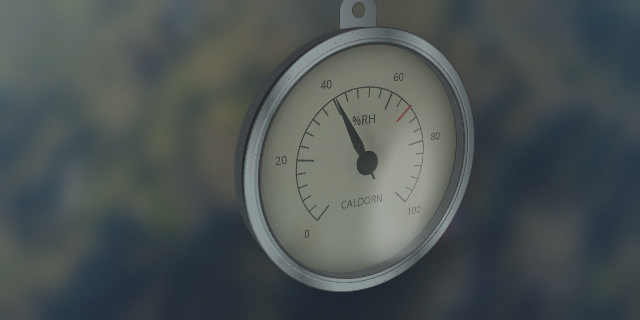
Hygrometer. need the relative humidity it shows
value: 40 %
